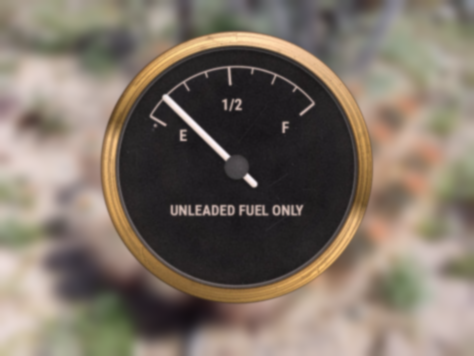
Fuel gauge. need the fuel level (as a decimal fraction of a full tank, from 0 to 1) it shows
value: 0.125
